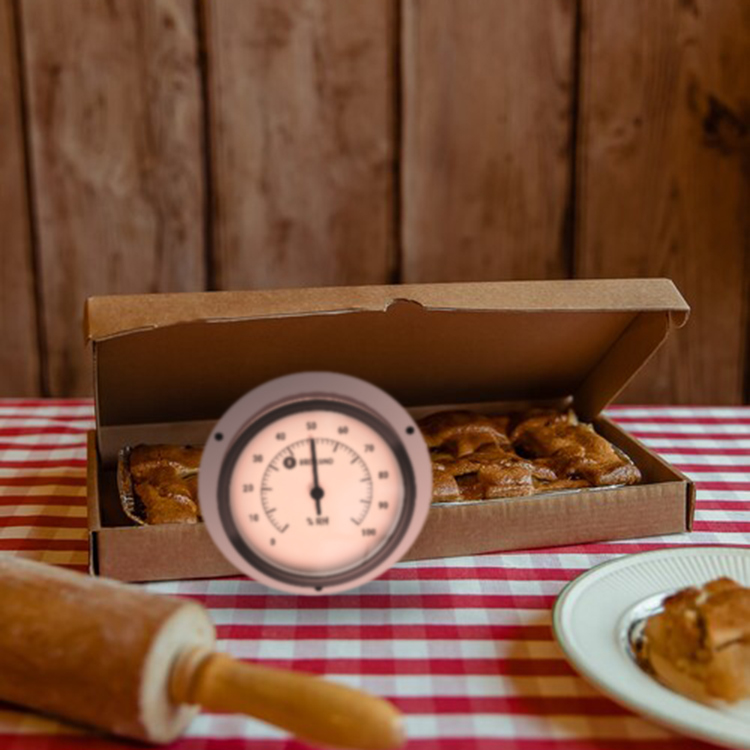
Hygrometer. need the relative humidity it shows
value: 50 %
